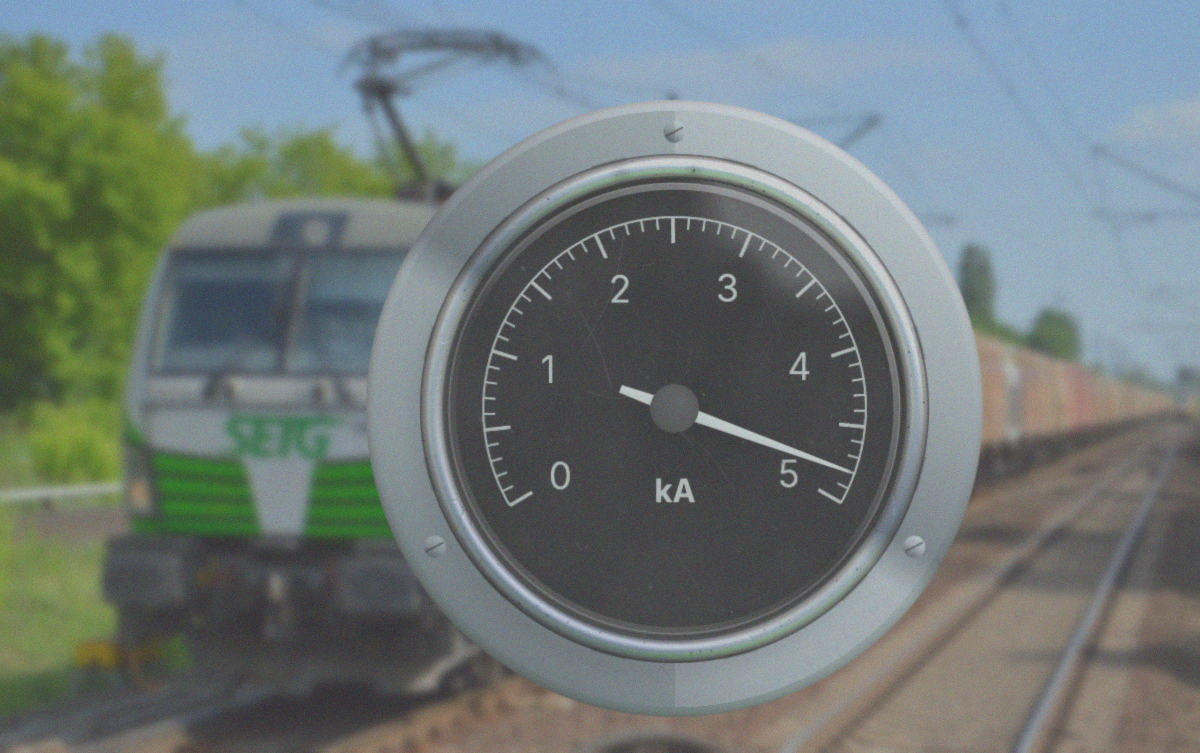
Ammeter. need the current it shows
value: 4.8 kA
